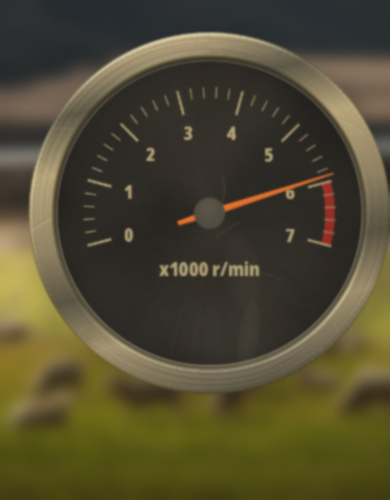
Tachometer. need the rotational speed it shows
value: 5900 rpm
